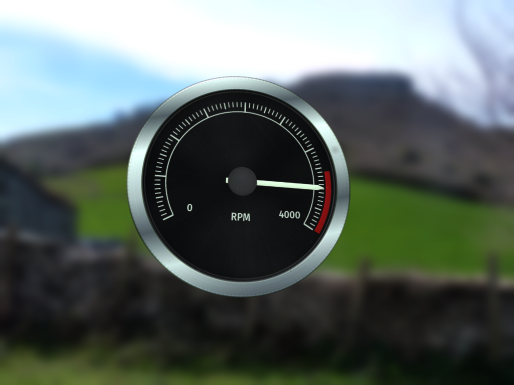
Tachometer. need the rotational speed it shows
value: 3500 rpm
